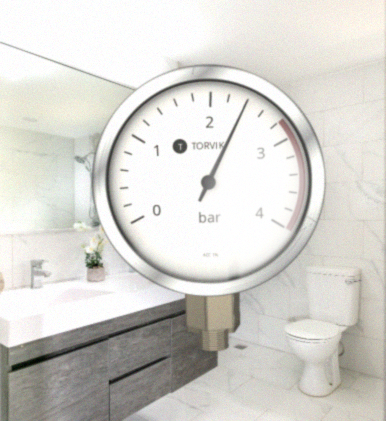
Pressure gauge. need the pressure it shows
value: 2.4 bar
